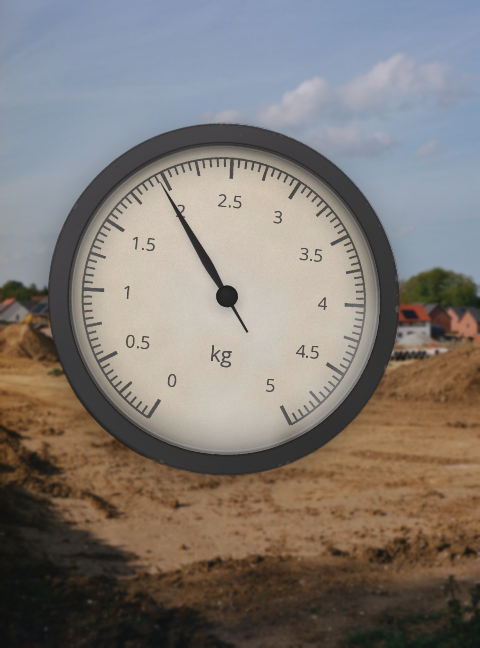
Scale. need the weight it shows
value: 1.95 kg
